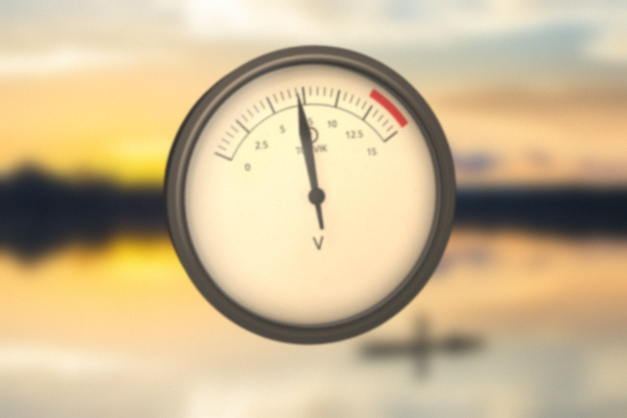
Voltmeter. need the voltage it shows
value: 7 V
